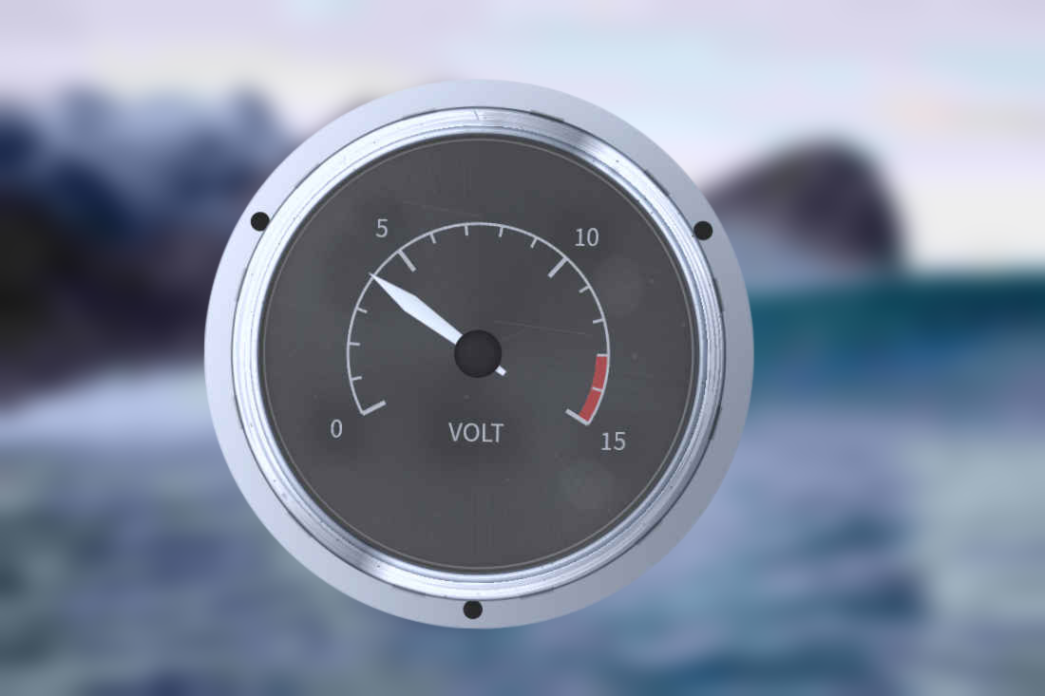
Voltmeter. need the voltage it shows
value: 4 V
